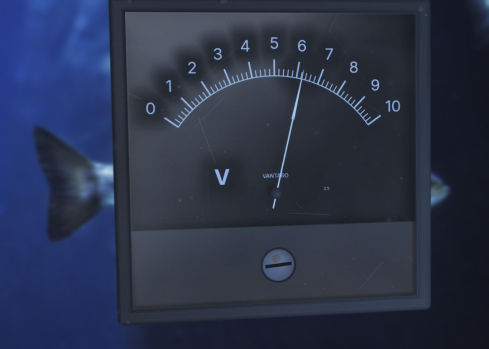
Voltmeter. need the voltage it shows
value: 6.2 V
